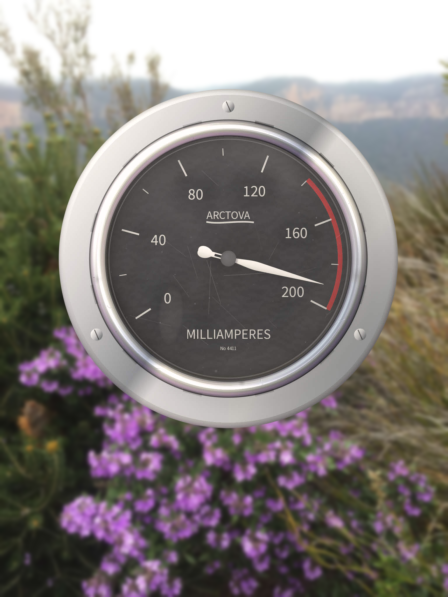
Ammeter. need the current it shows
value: 190 mA
